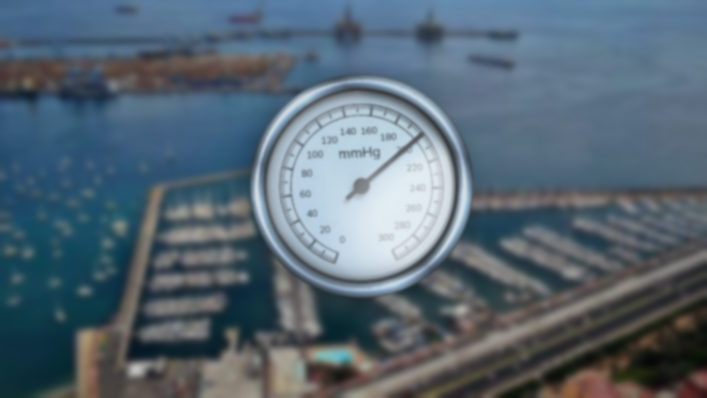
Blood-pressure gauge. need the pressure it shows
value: 200 mmHg
